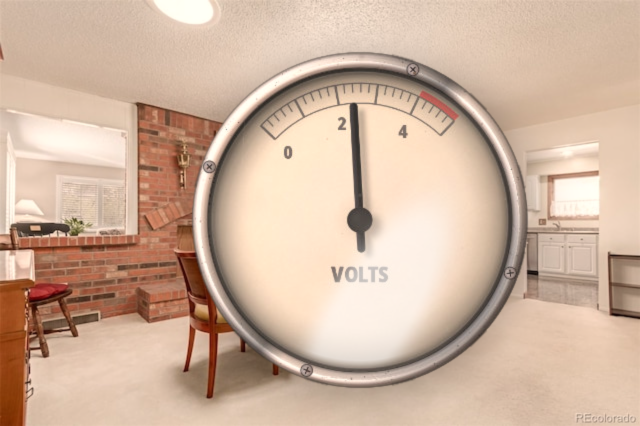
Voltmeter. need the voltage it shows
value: 2.4 V
